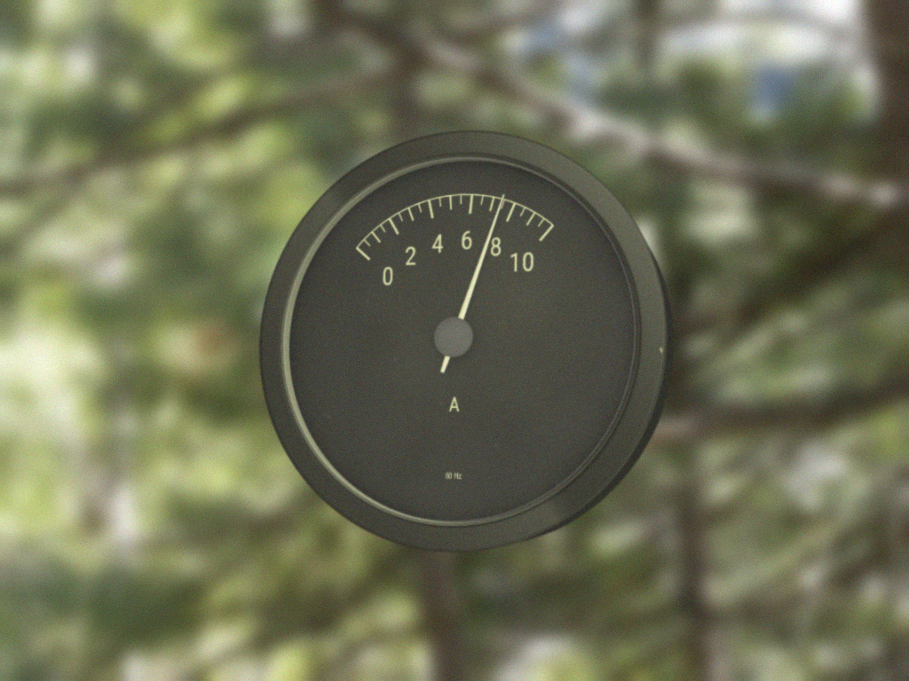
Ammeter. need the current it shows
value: 7.5 A
